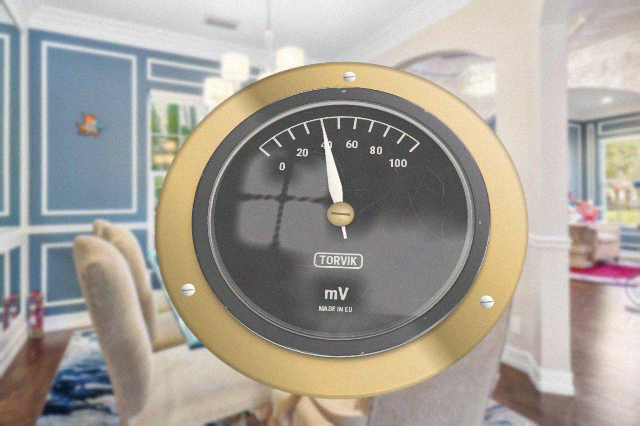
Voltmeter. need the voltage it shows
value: 40 mV
